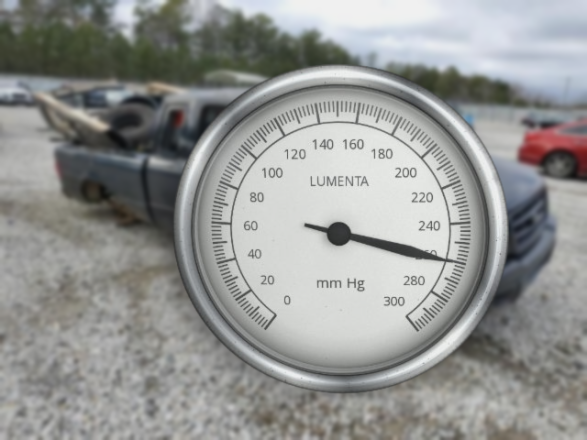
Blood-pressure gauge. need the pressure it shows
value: 260 mmHg
